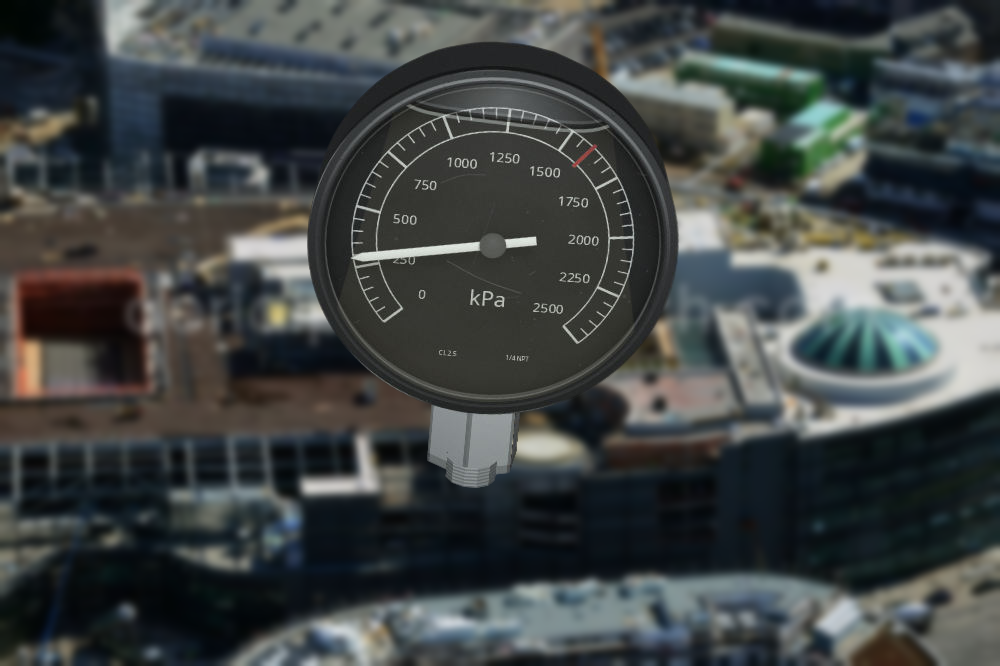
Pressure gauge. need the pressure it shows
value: 300 kPa
